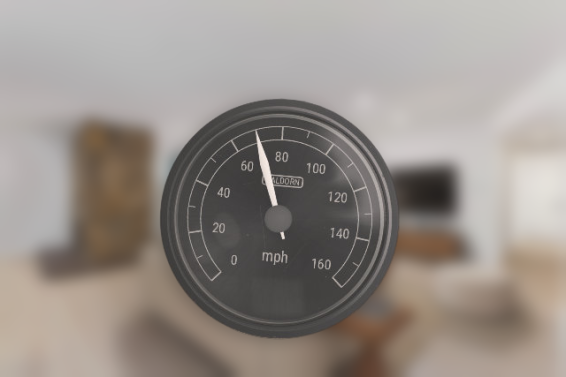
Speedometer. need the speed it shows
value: 70 mph
